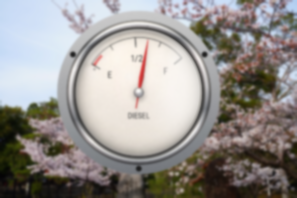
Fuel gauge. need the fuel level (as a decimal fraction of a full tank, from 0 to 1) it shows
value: 0.625
